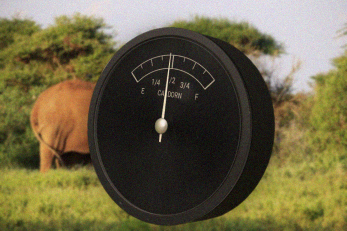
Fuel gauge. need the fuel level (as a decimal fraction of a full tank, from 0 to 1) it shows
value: 0.5
